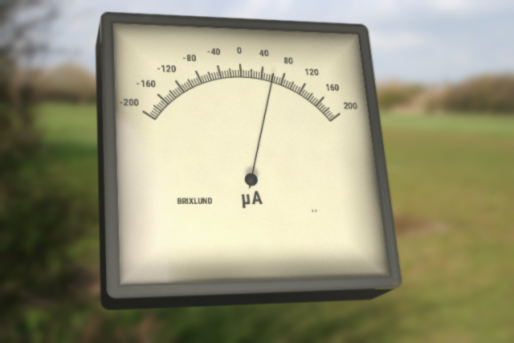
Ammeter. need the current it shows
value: 60 µA
